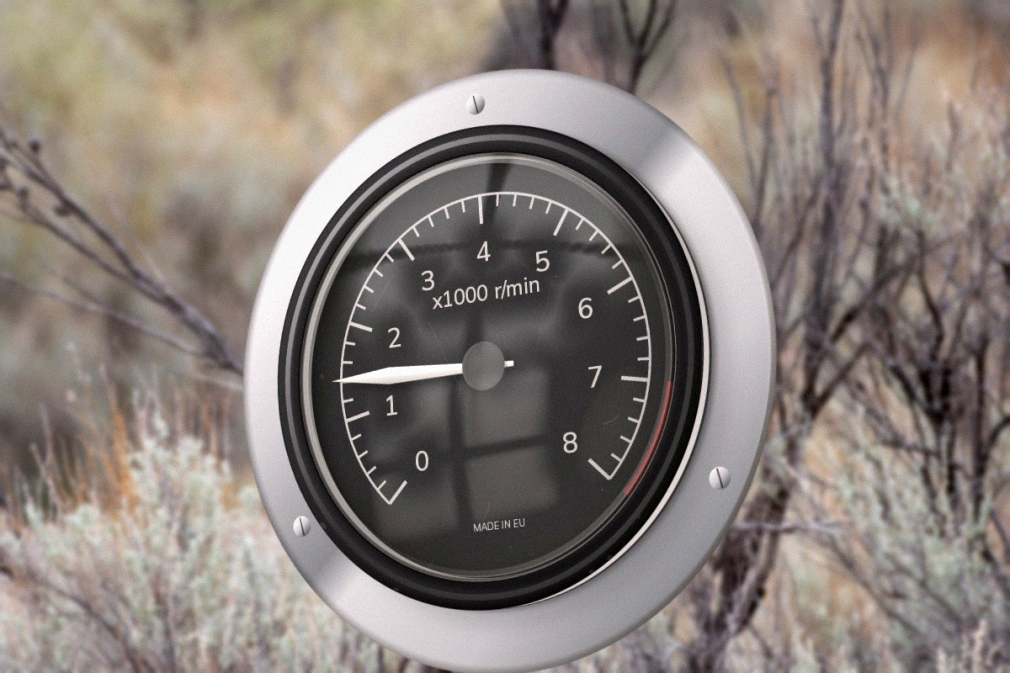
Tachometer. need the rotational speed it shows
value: 1400 rpm
